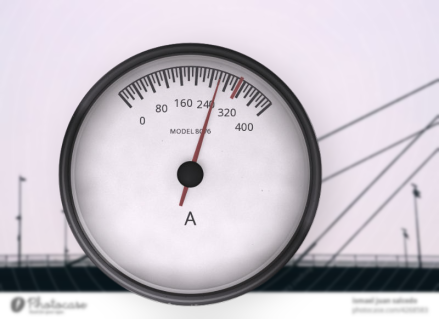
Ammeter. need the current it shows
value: 260 A
